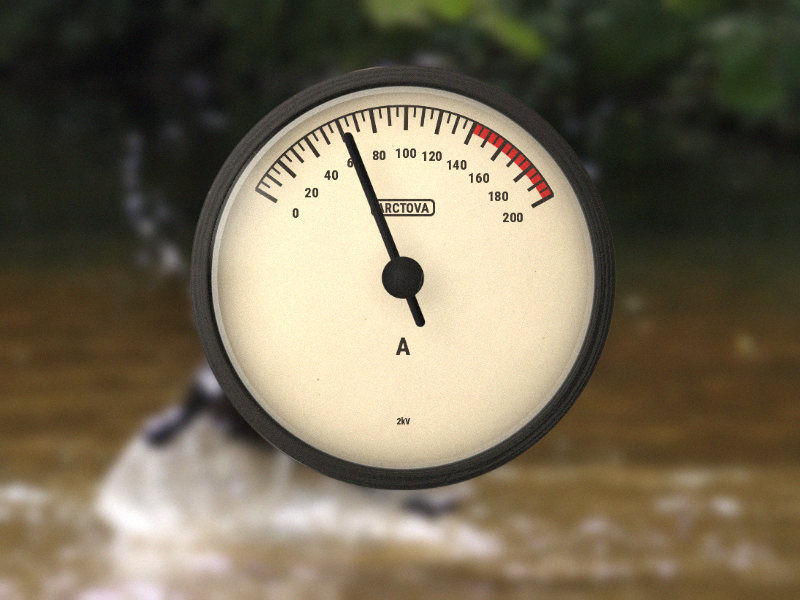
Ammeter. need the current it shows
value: 62.5 A
